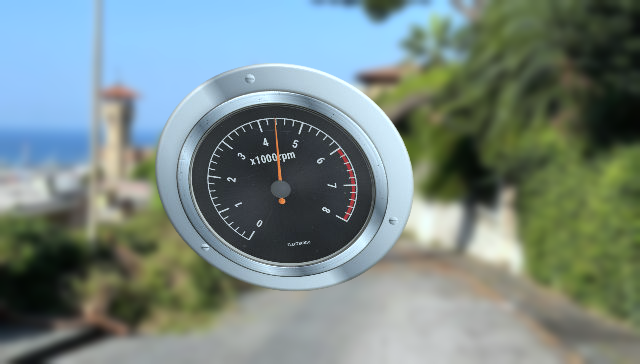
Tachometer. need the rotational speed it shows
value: 4400 rpm
